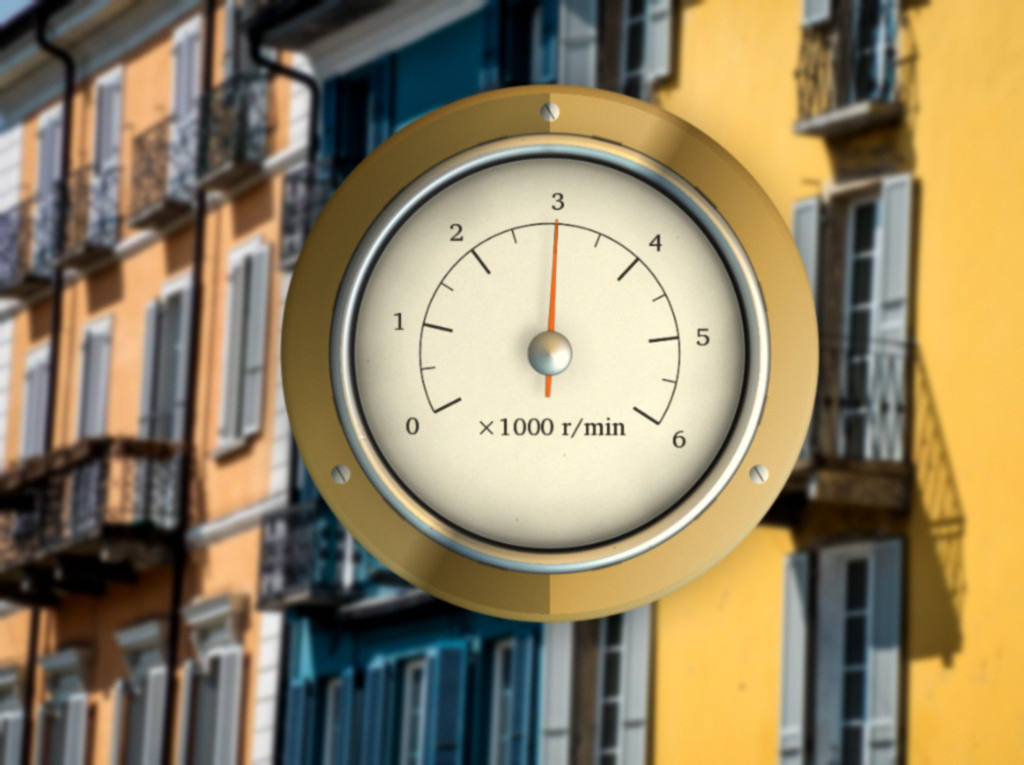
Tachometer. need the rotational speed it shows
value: 3000 rpm
